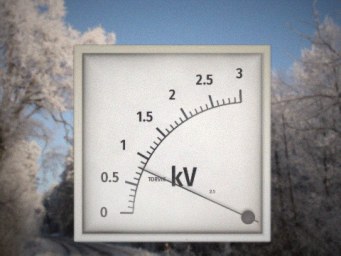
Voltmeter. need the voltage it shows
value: 0.8 kV
